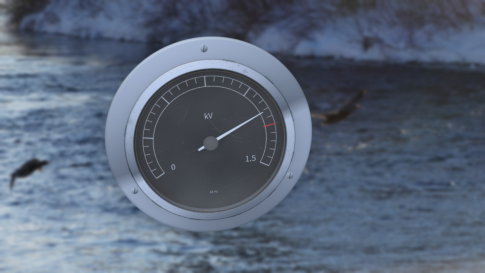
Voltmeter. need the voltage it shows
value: 1.15 kV
